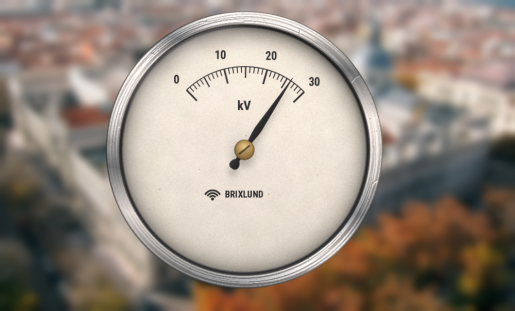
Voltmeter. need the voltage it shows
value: 26 kV
